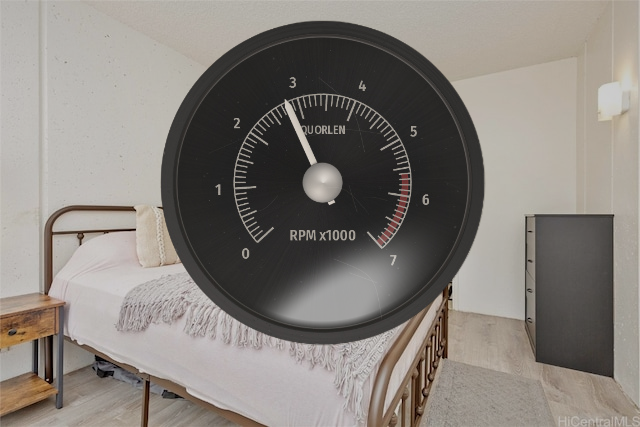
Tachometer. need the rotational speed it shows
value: 2800 rpm
